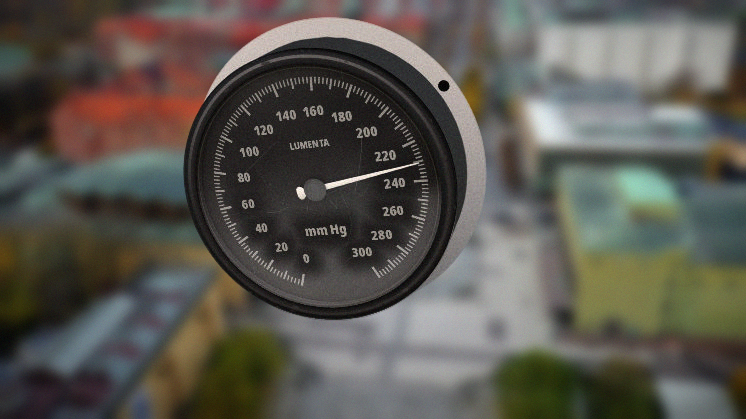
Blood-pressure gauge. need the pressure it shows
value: 230 mmHg
